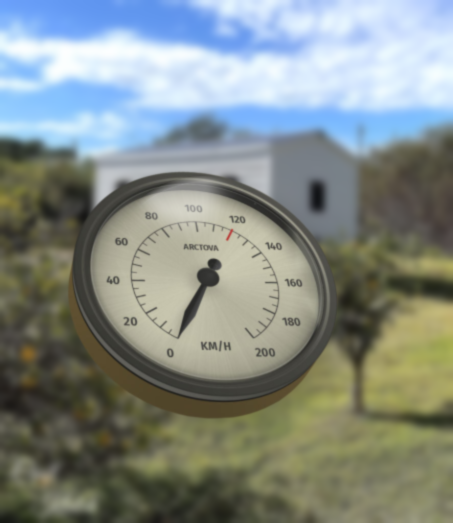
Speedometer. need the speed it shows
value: 0 km/h
